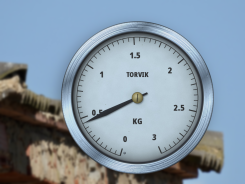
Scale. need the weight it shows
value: 0.45 kg
